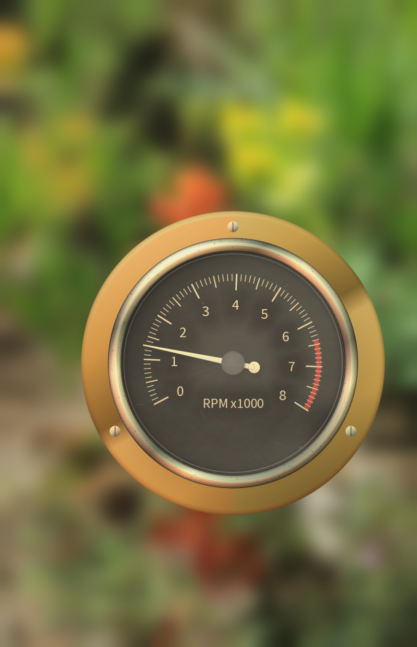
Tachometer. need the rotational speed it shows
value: 1300 rpm
